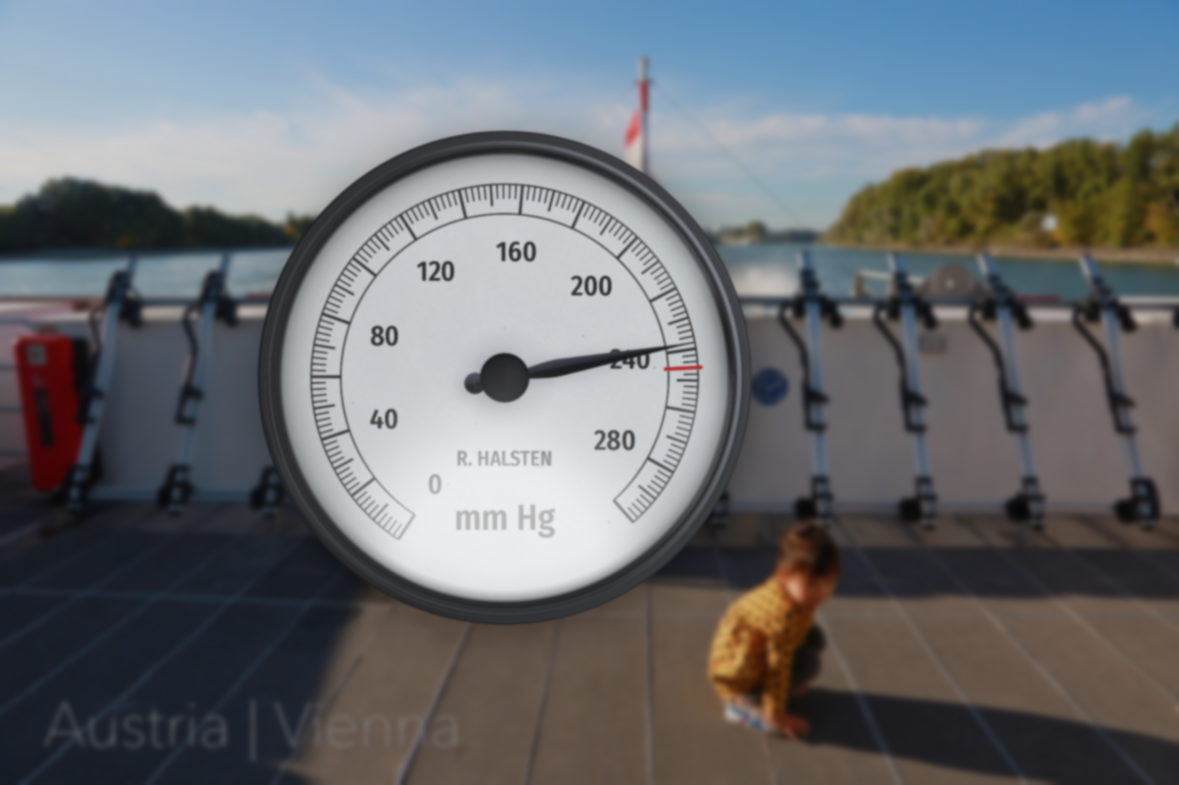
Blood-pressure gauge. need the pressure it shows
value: 238 mmHg
